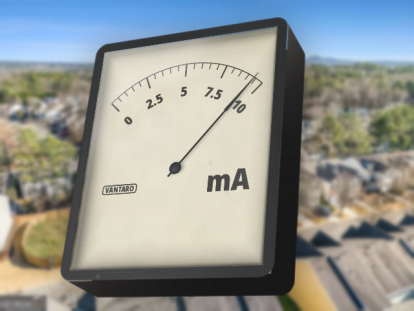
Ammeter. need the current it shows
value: 9.5 mA
